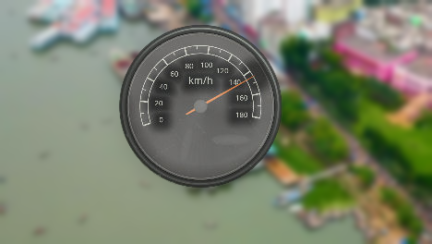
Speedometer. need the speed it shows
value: 145 km/h
